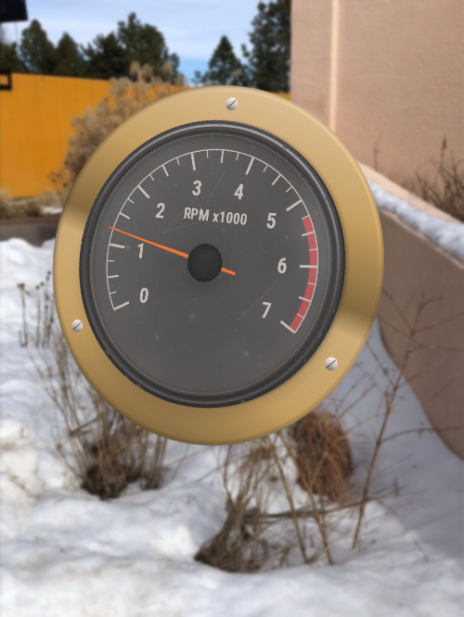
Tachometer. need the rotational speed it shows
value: 1250 rpm
